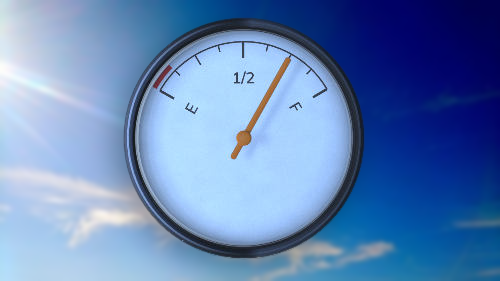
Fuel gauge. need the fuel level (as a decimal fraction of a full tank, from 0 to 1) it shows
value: 0.75
